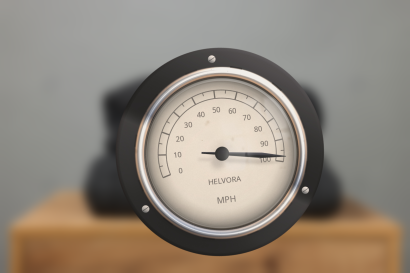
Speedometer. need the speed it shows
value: 97.5 mph
